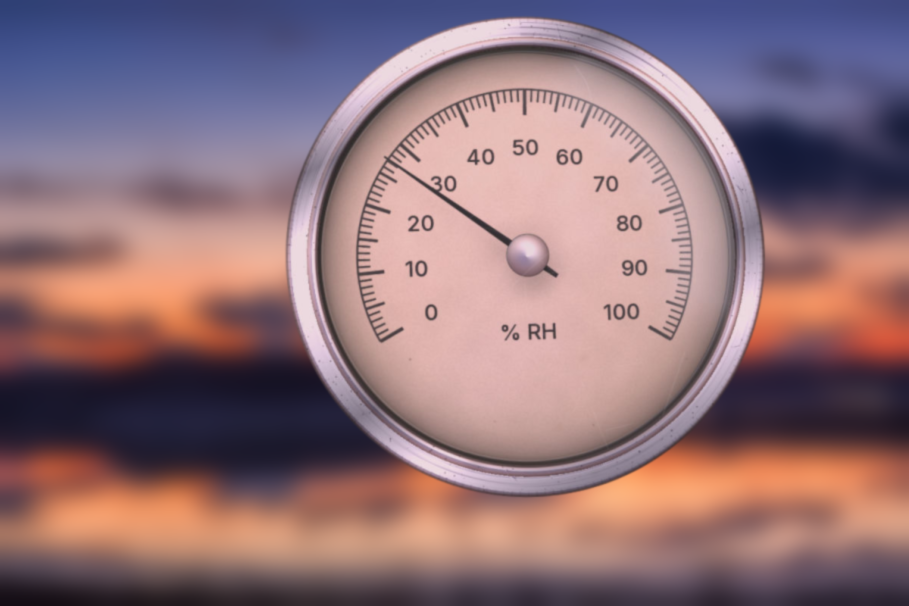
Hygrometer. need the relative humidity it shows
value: 27 %
